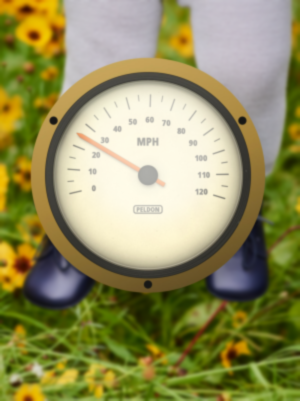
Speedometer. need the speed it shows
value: 25 mph
